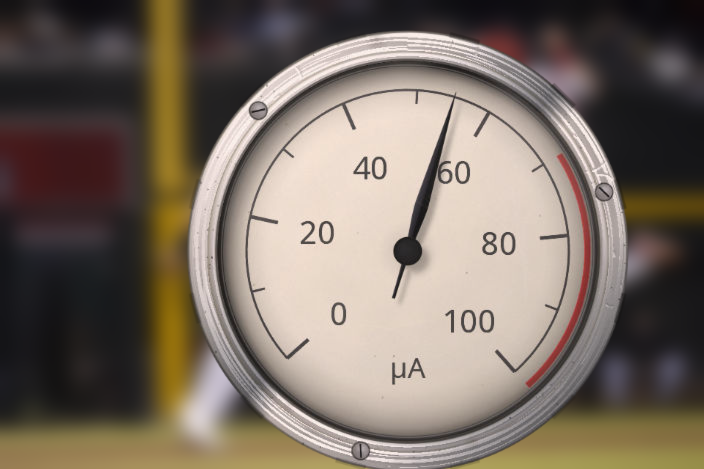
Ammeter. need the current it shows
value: 55 µA
